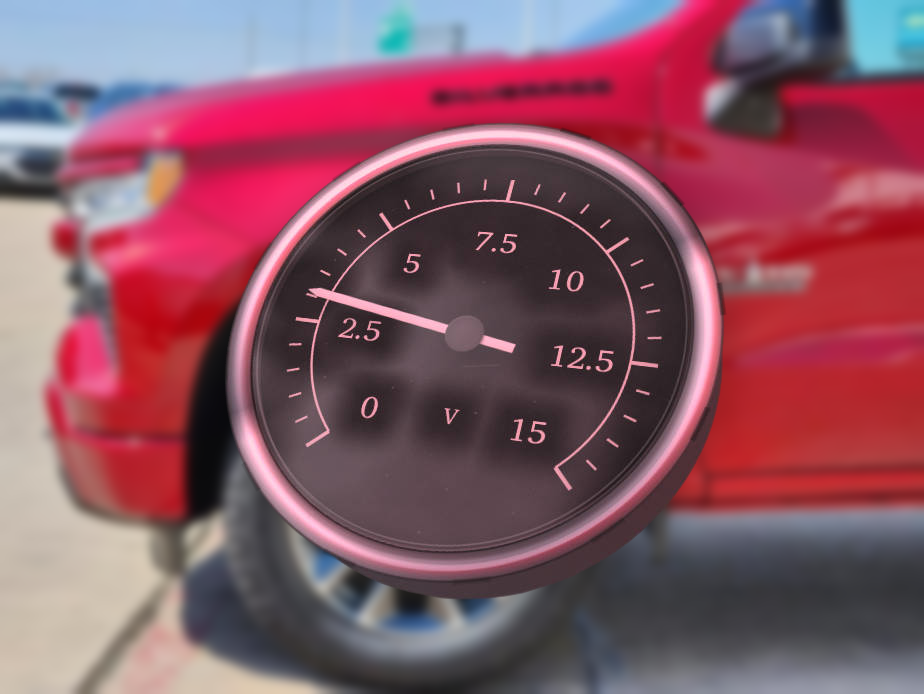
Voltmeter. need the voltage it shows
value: 3 V
